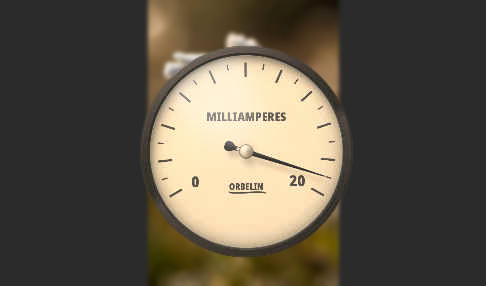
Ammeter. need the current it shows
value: 19 mA
